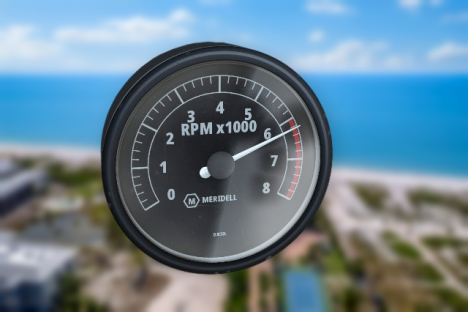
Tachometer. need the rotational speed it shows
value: 6200 rpm
